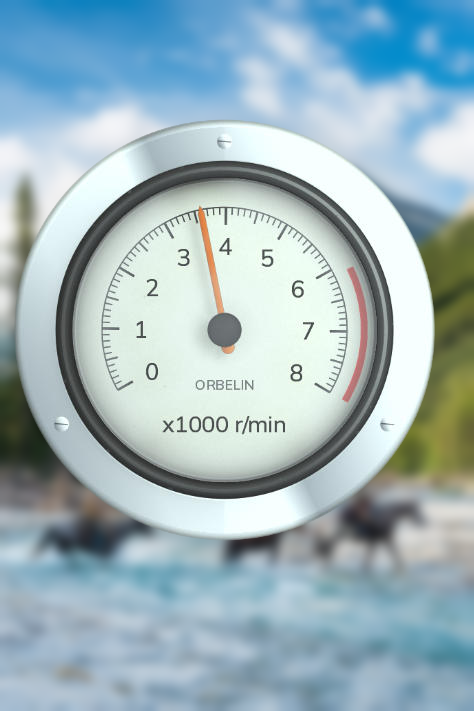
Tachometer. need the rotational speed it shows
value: 3600 rpm
